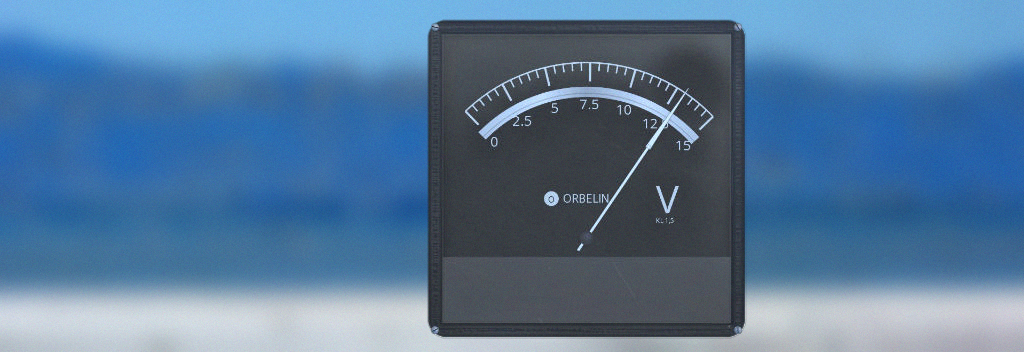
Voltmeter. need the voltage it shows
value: 13 V
